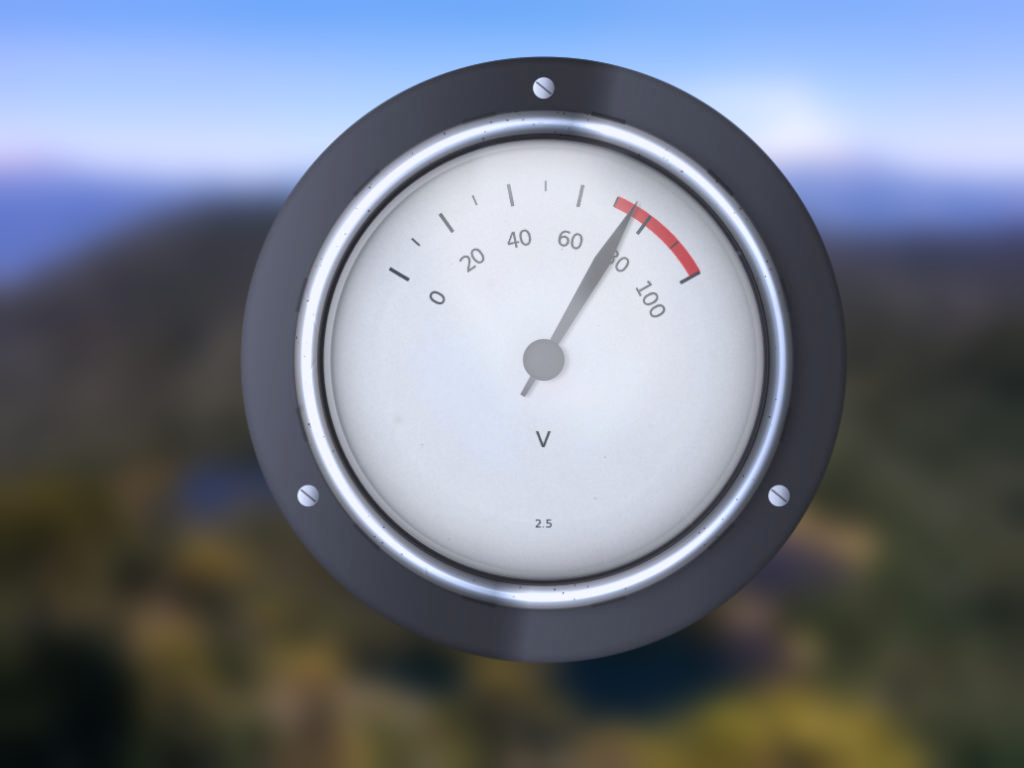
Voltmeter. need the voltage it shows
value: 75 V
